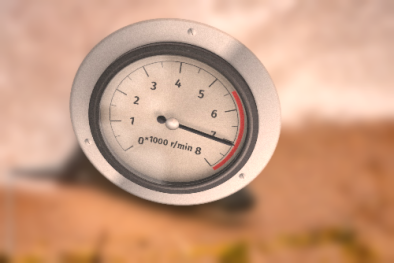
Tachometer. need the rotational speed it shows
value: 7000 rpm
